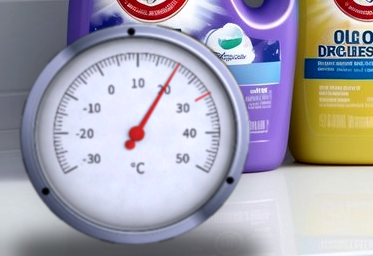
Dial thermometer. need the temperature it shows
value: 20 °C
